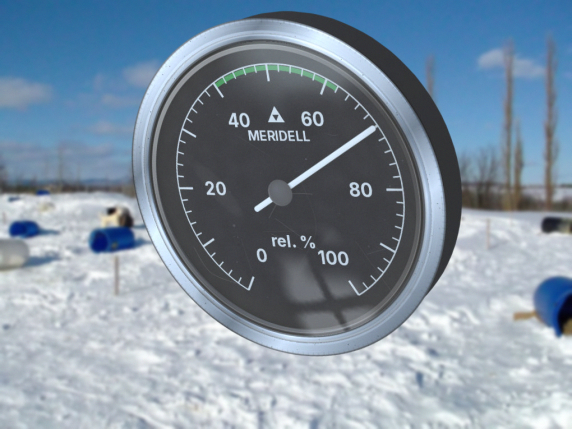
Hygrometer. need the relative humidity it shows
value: 70 %
